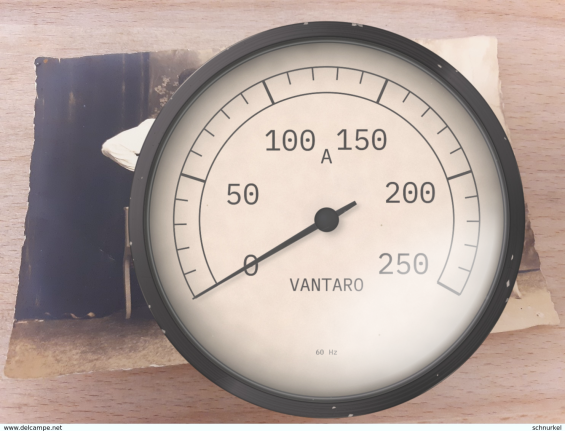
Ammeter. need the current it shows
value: 0 A
